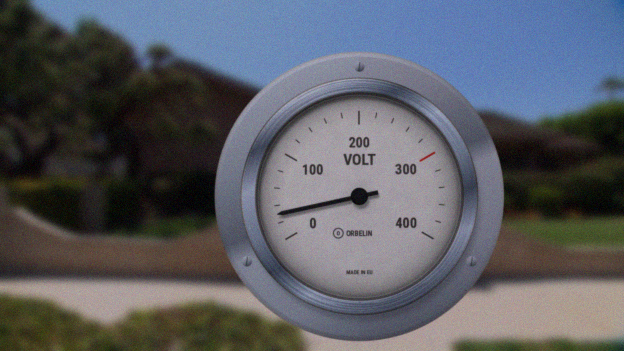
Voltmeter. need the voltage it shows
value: 30 V
